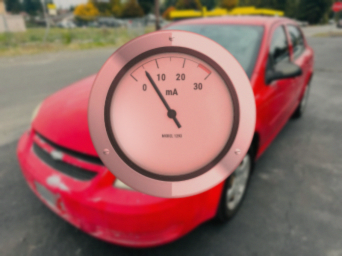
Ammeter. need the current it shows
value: 5 mA
